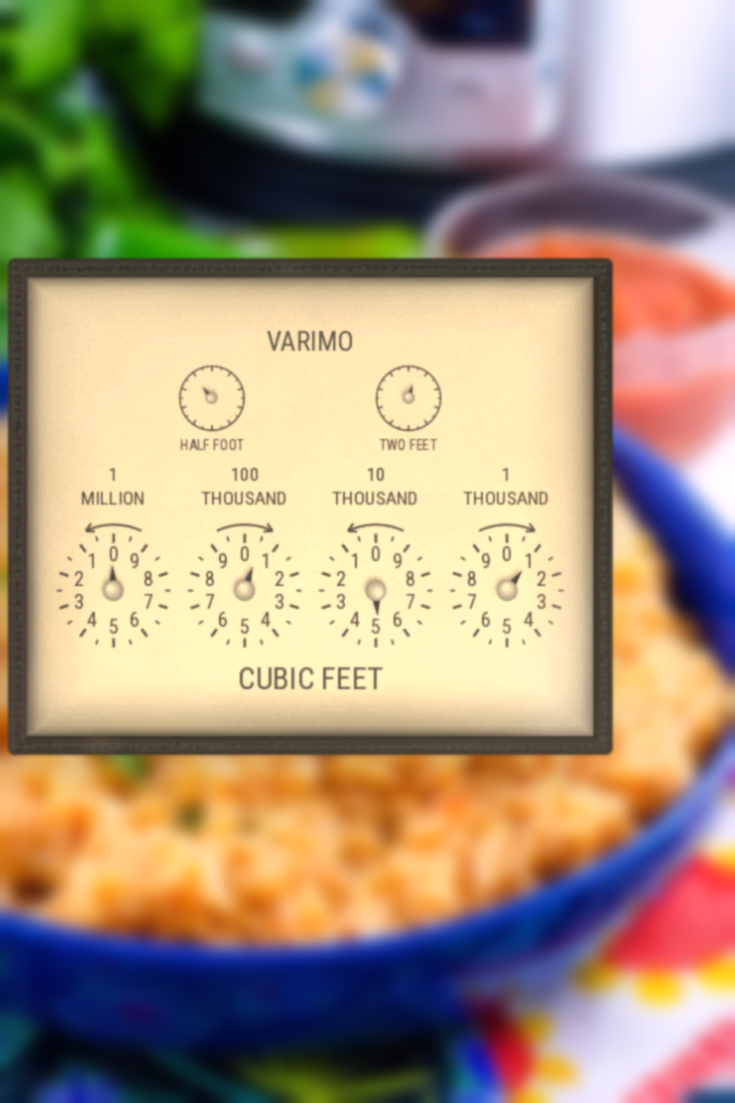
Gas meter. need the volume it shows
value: 5100 ft³
